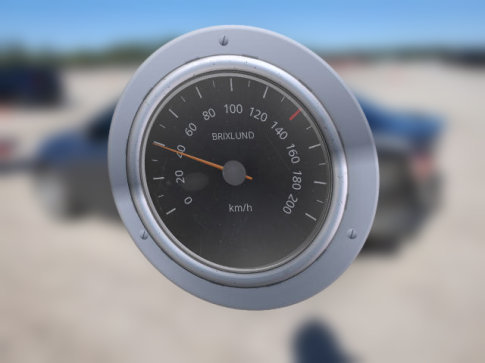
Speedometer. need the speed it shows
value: 40 km/h
